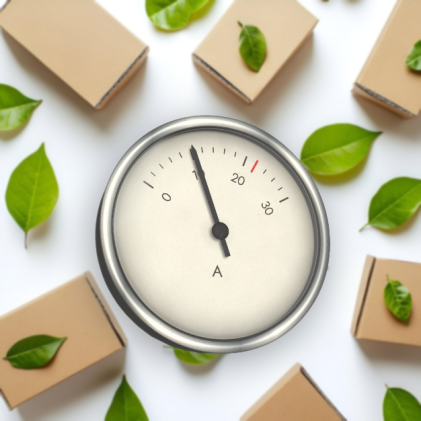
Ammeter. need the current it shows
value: 10 A
